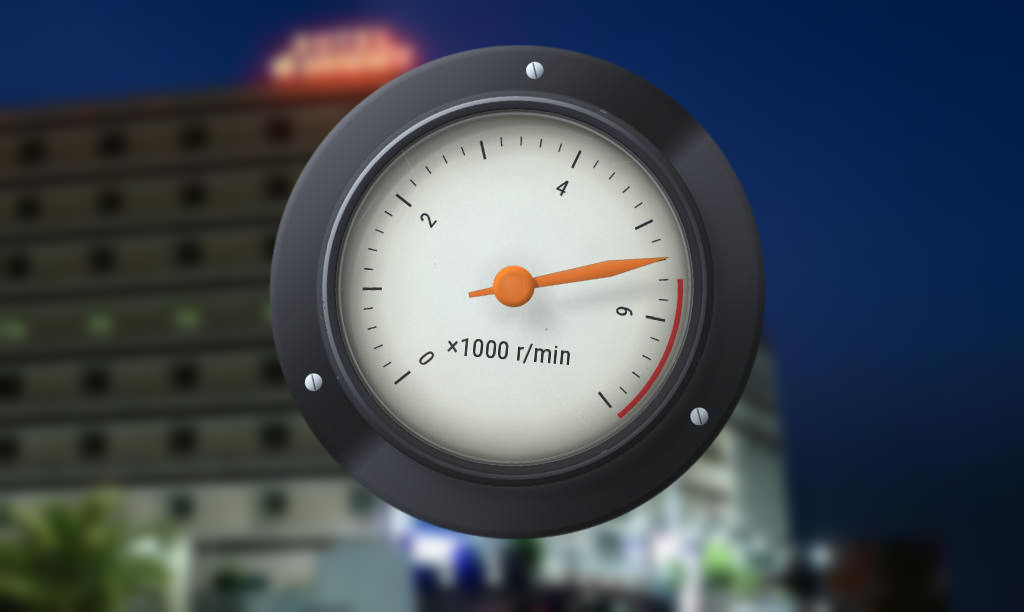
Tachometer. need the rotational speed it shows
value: 5400 rpm
